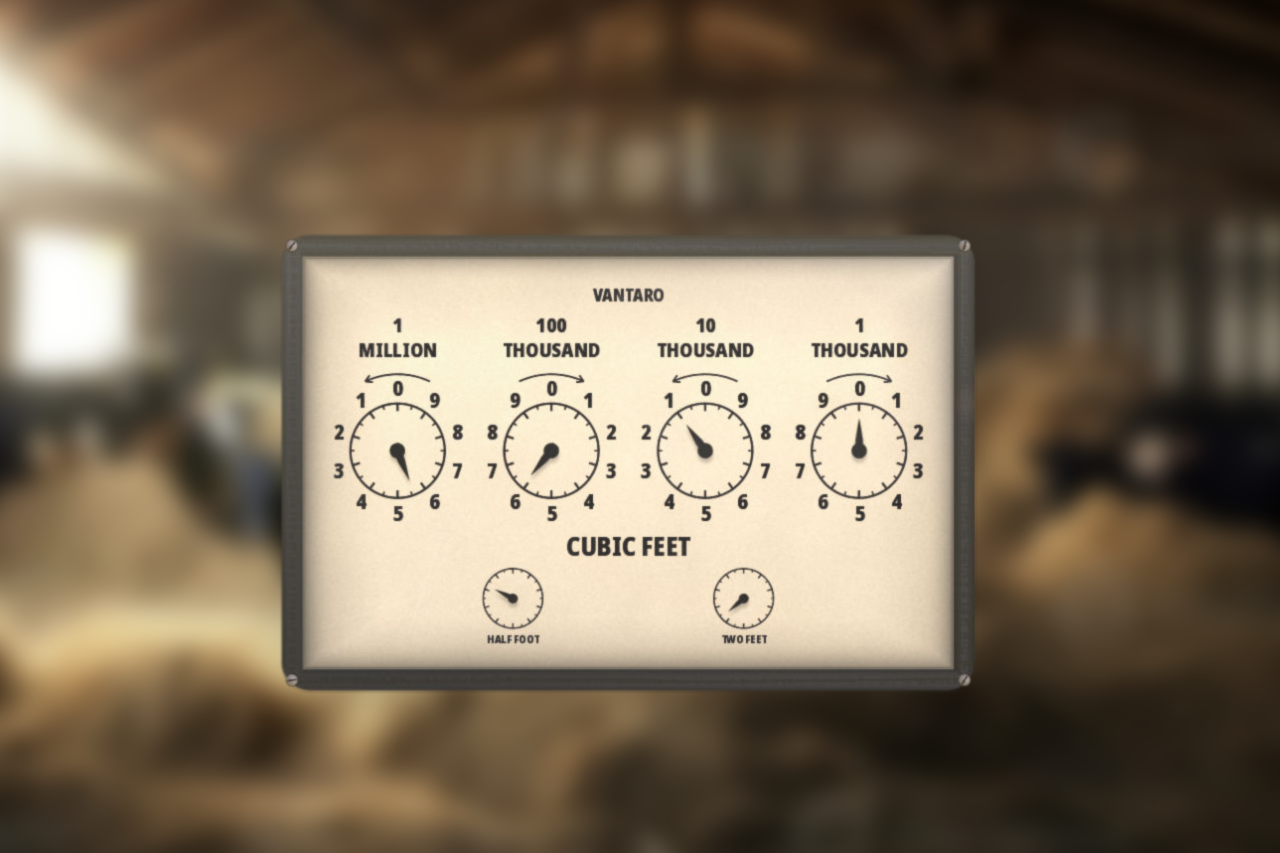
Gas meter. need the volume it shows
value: 561000 ft³
